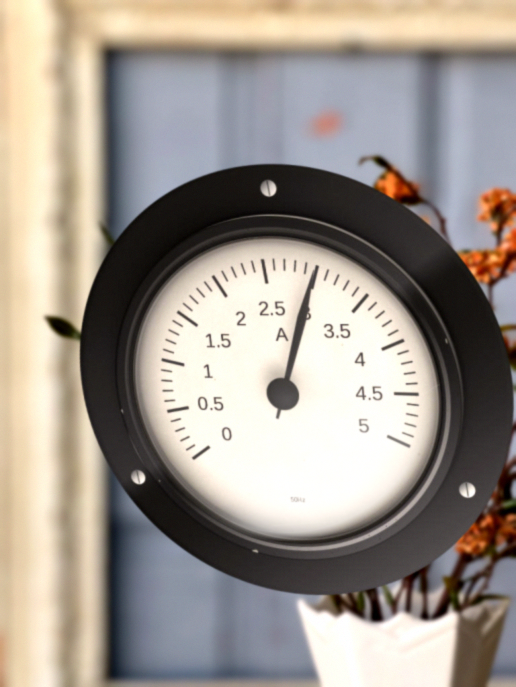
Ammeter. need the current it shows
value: 3 A
